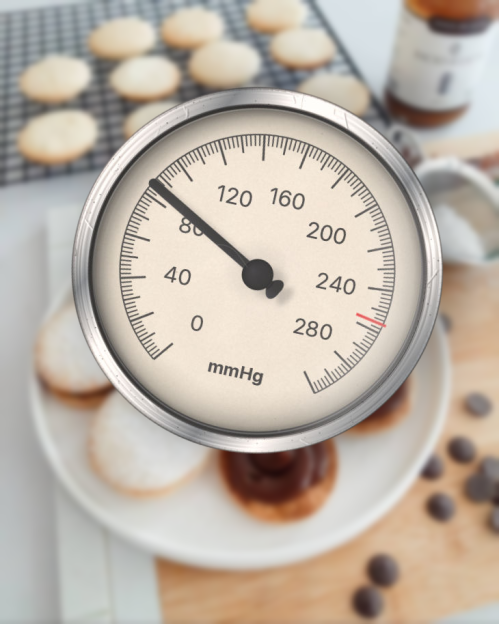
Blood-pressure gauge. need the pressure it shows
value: 86 mmHg
